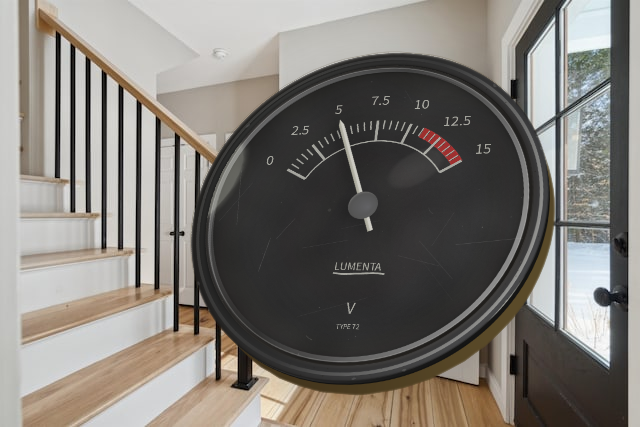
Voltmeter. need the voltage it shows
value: 5 V
